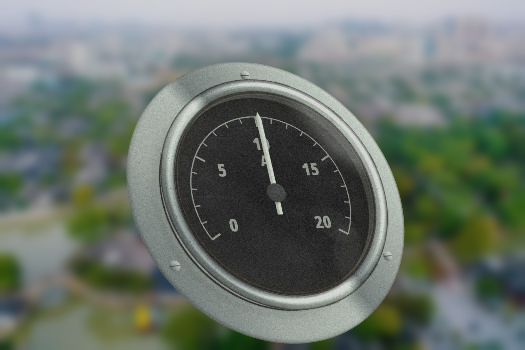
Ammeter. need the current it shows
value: 10 A
